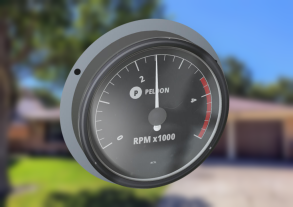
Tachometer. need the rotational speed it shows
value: 2400 rpm
